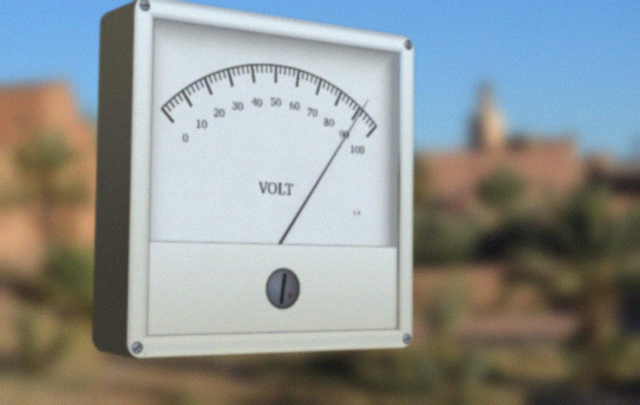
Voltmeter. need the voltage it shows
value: 90 V
